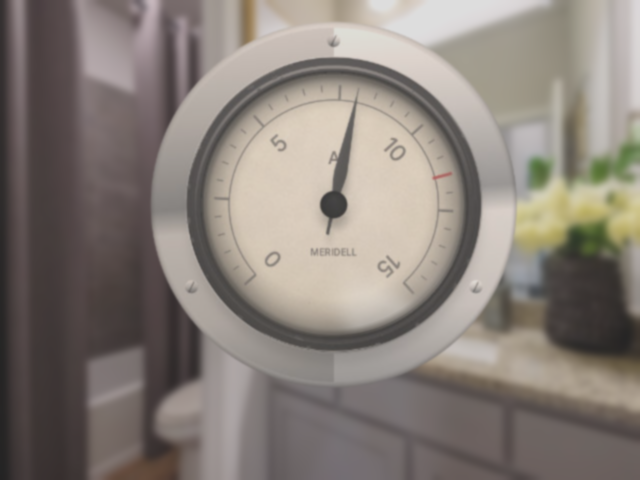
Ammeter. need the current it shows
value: 8 A
